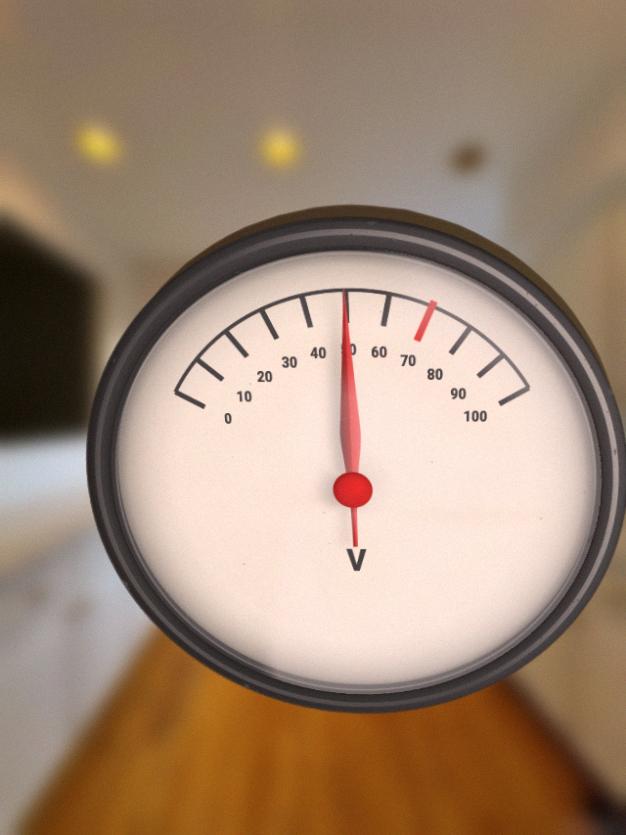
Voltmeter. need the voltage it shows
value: 50 V
